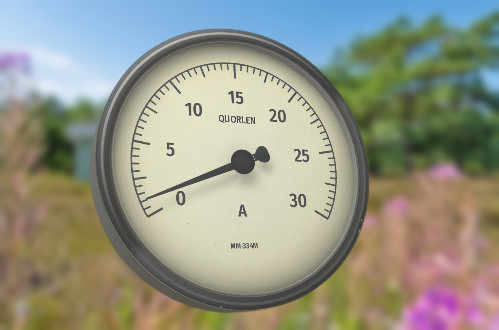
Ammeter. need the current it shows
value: 1 A
